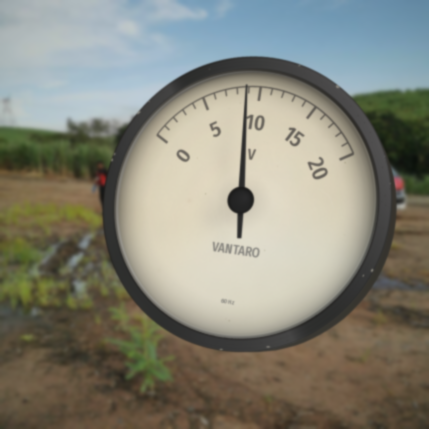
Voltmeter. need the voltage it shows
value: 9 V
